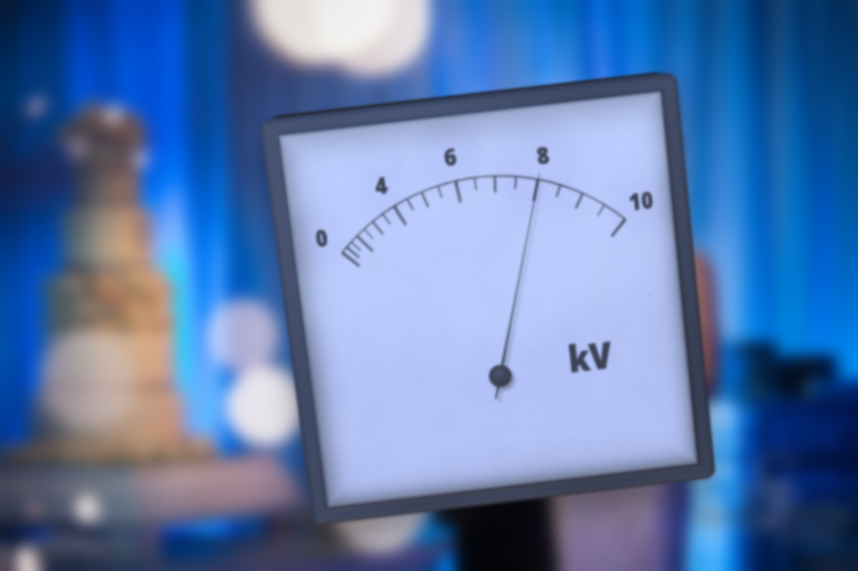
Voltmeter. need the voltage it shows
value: 8 kV
